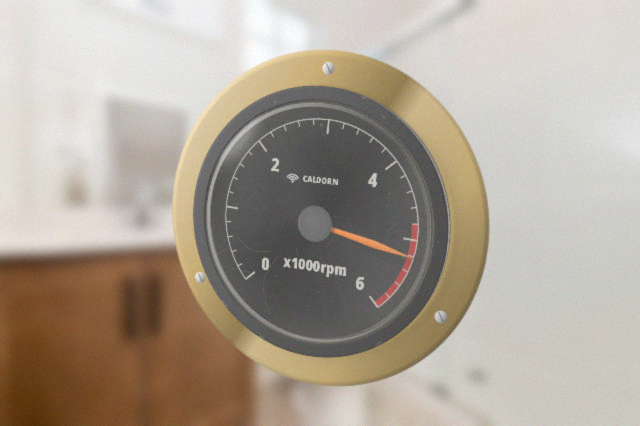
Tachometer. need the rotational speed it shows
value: 5200 rpm
